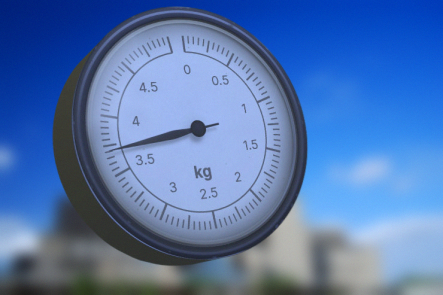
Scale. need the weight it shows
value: 3.7 kg
